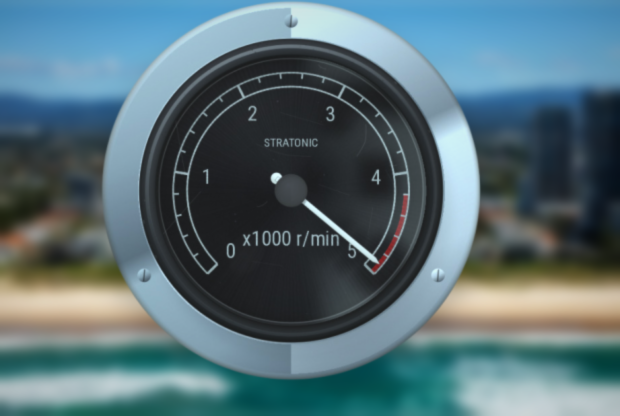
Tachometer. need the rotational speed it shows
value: 4900 rpm
